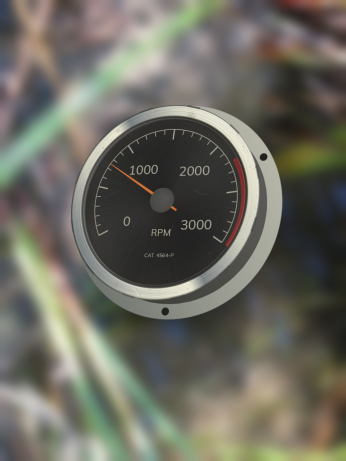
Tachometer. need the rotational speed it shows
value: 750 rpm
